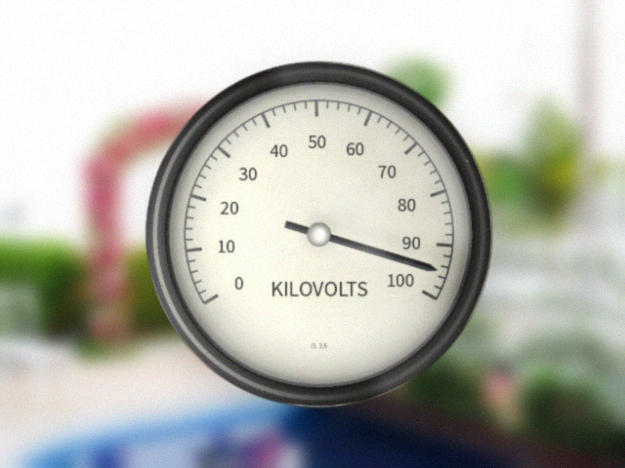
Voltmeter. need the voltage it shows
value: 95 kV
